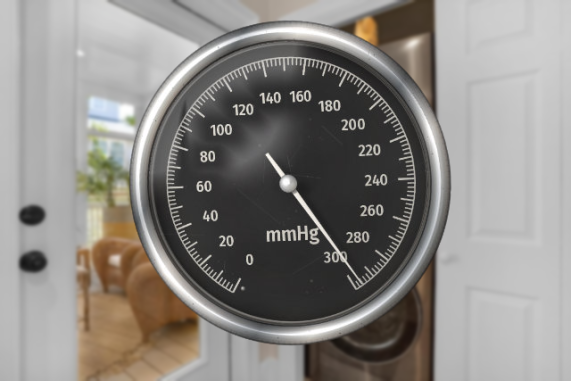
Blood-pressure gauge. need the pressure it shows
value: 296 mmHg
